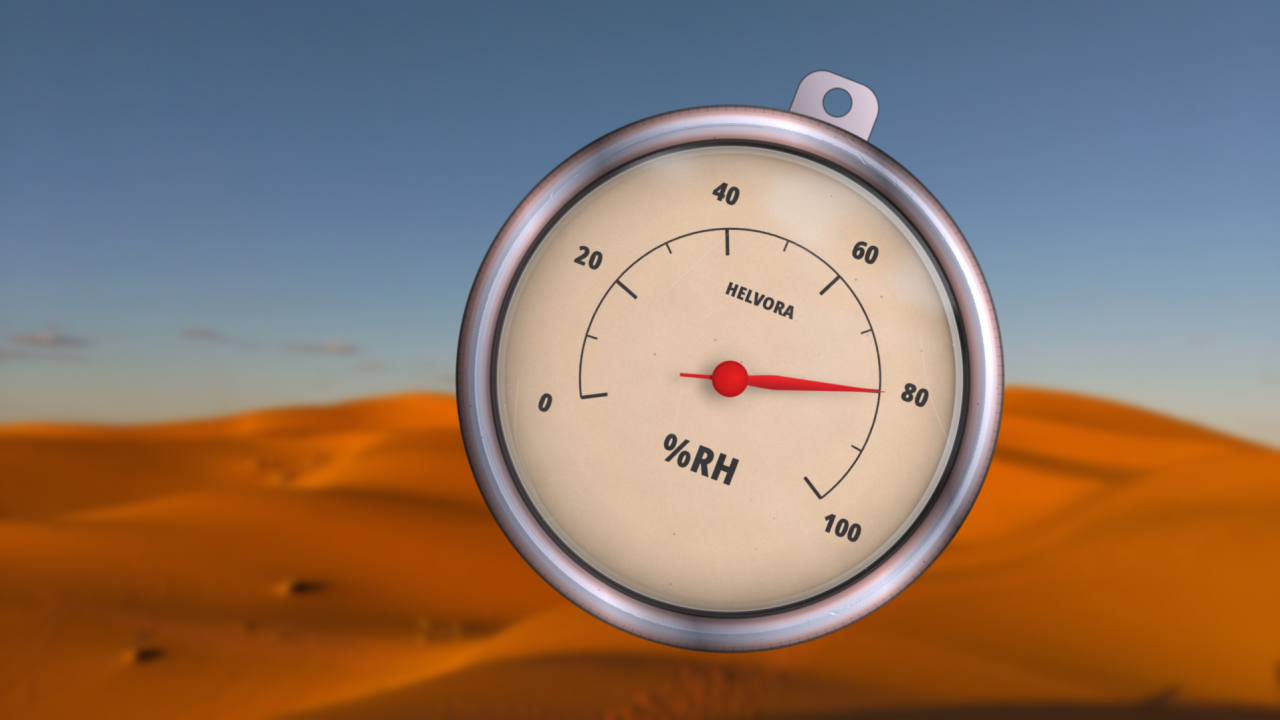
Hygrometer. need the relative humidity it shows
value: 80 %
